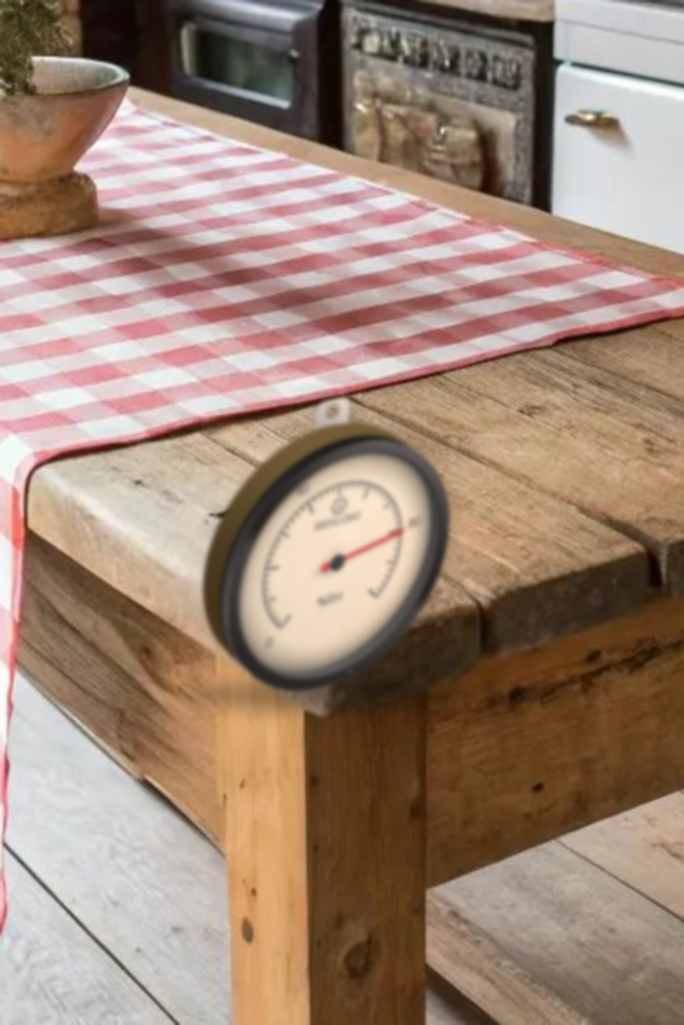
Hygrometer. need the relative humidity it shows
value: 80 %
